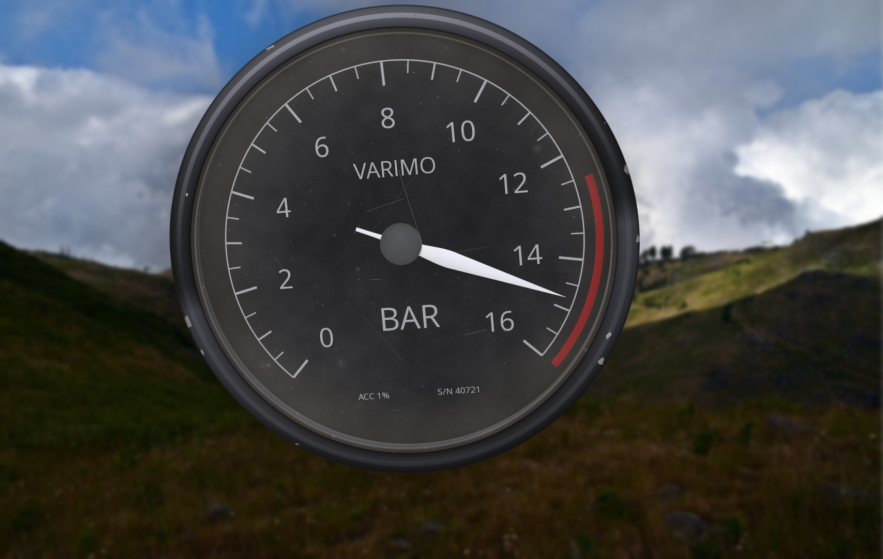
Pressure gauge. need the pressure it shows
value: 14.75 bar
